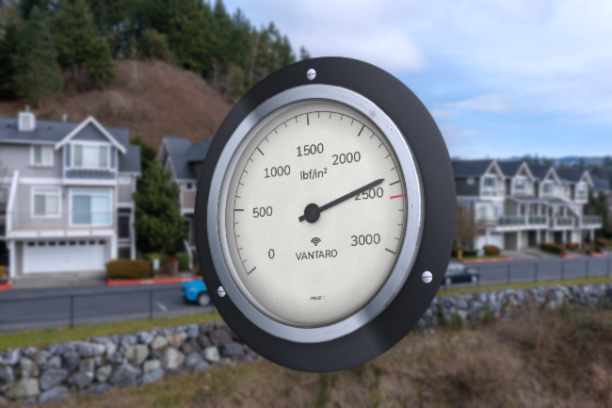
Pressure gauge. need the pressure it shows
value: 2450 psi
